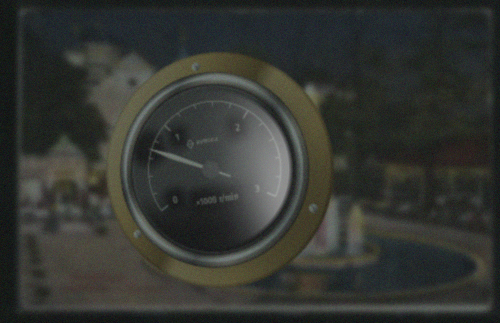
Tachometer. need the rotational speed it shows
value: 700 rpm
